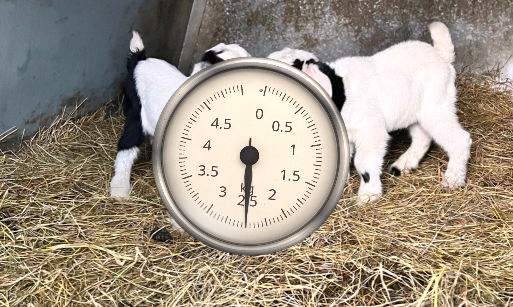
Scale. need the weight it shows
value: 2.5 kg
